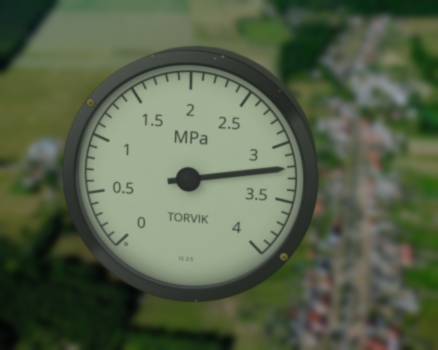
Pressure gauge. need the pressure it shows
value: 3.2 MPa
